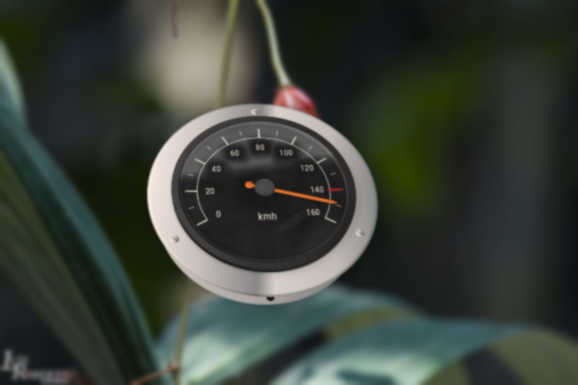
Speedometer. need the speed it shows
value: 150 km/h
